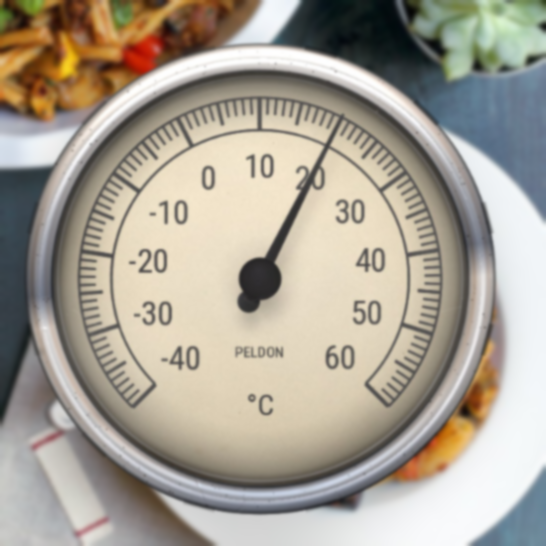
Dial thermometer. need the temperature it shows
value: 20 °C
